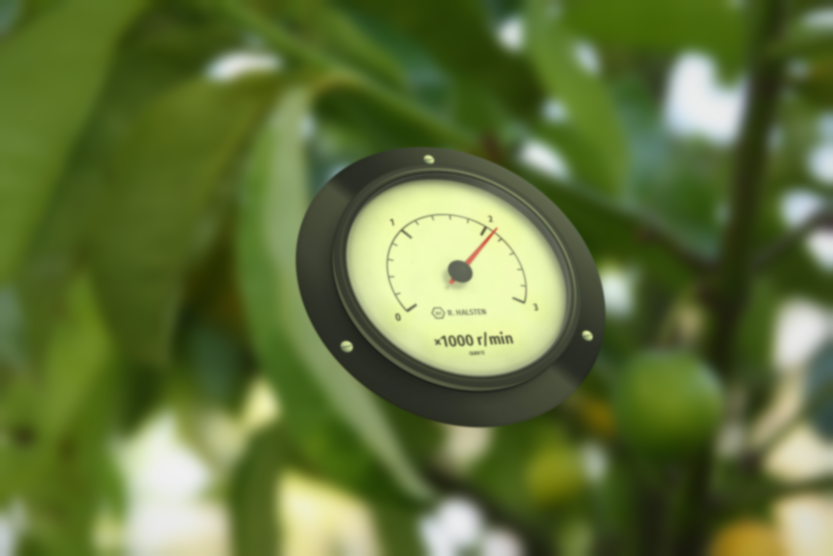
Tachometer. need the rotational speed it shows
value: 2100 rpm
